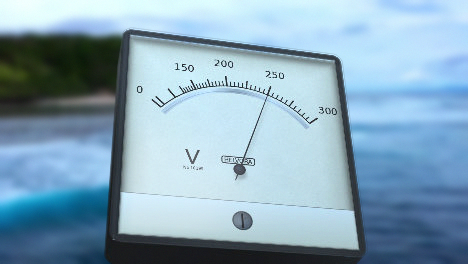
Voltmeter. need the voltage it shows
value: 250 V
